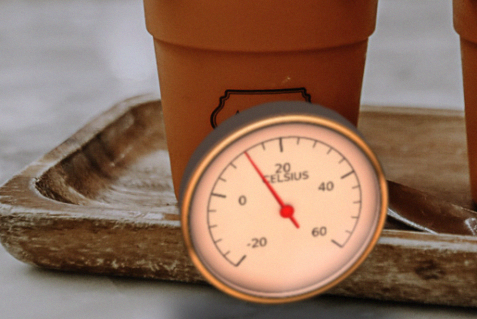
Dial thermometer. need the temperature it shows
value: 12 °C
